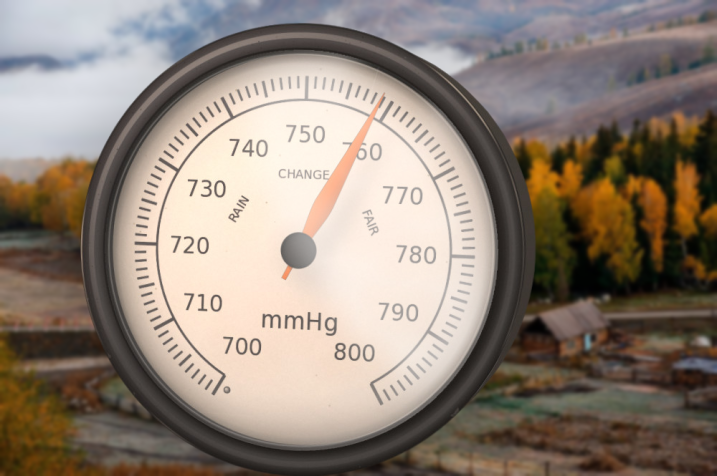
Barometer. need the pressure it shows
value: 759 mmHg
